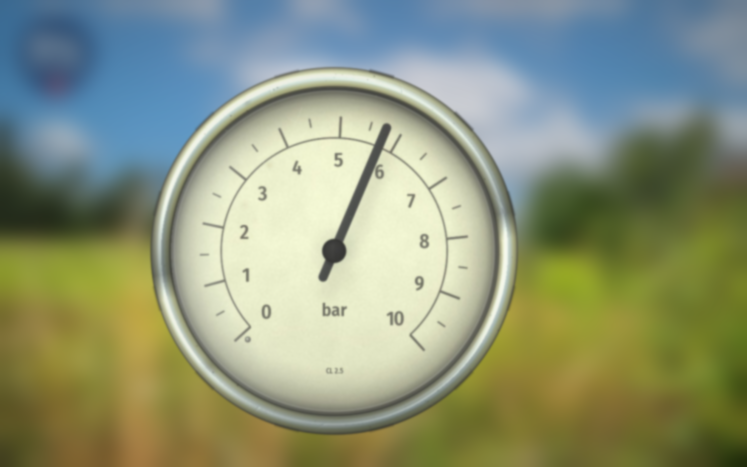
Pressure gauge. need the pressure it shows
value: 5.75 bar
